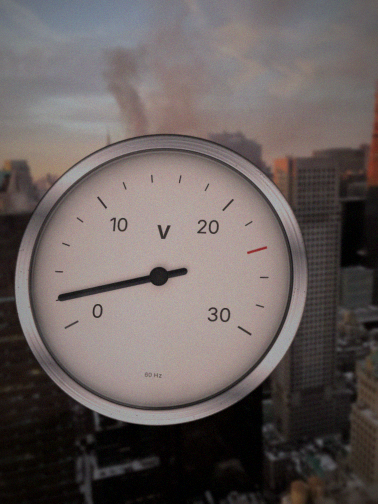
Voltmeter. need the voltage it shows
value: 2 V
